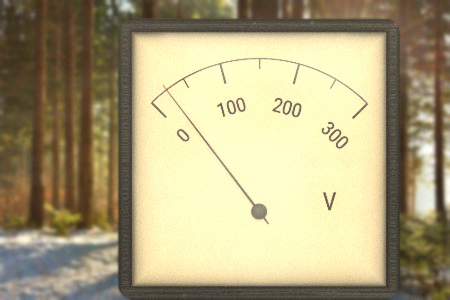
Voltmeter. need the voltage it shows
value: 25 V
